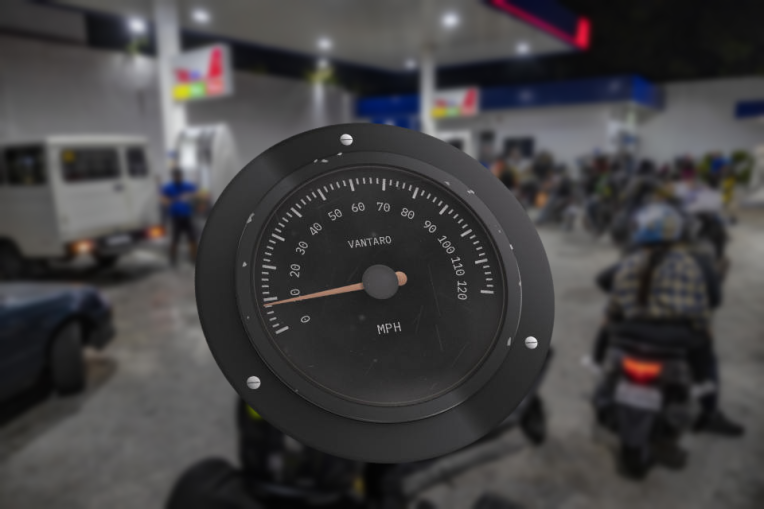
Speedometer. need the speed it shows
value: 8 mph
